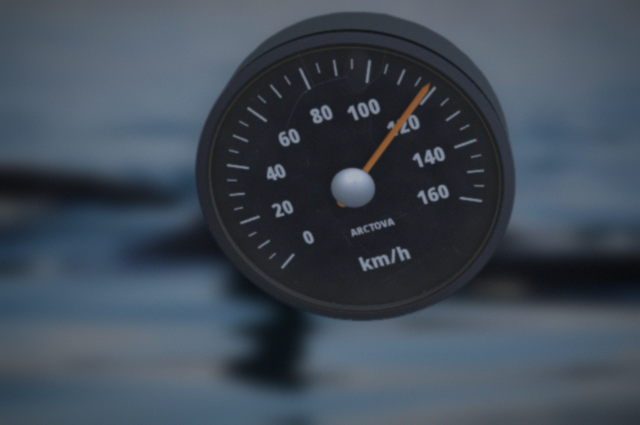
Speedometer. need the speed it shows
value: 117.5 km/h
